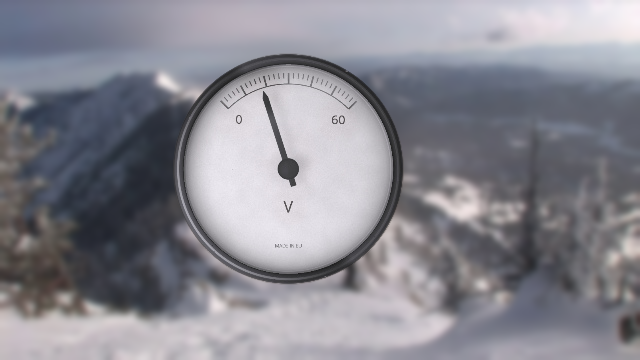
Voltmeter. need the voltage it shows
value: 18 V
